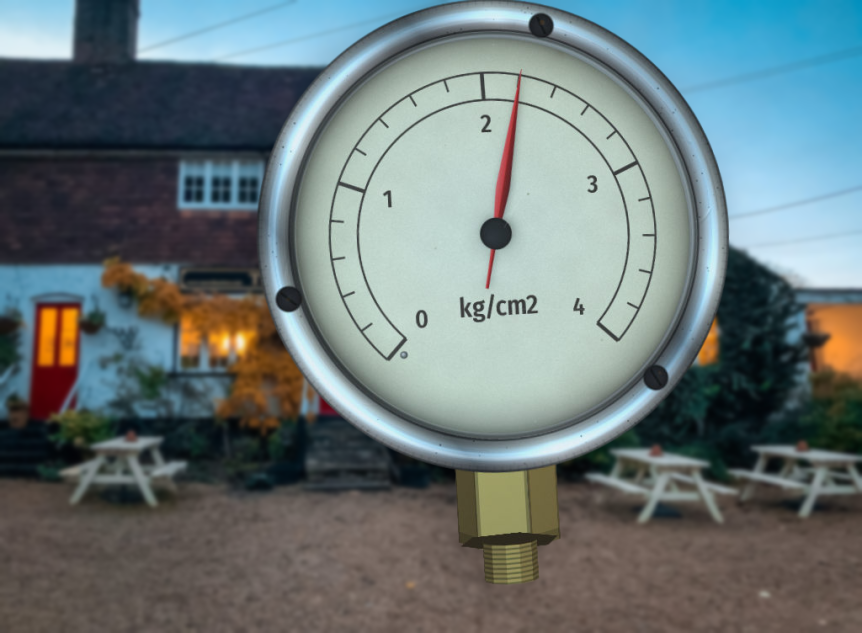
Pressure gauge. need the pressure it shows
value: 2.2 kg/cm²
